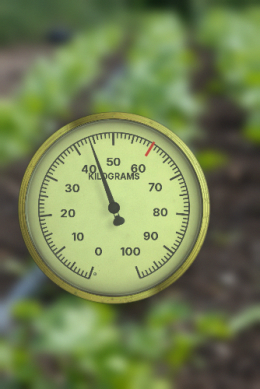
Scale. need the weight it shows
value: 44 kg
